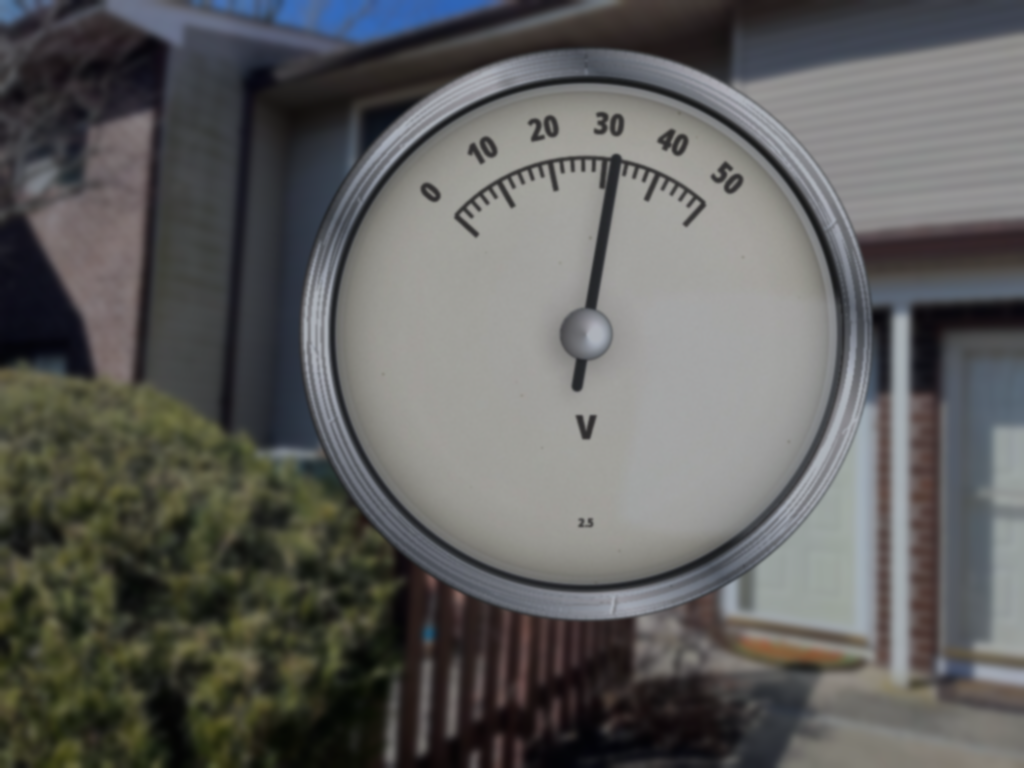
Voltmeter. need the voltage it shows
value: 32 V
